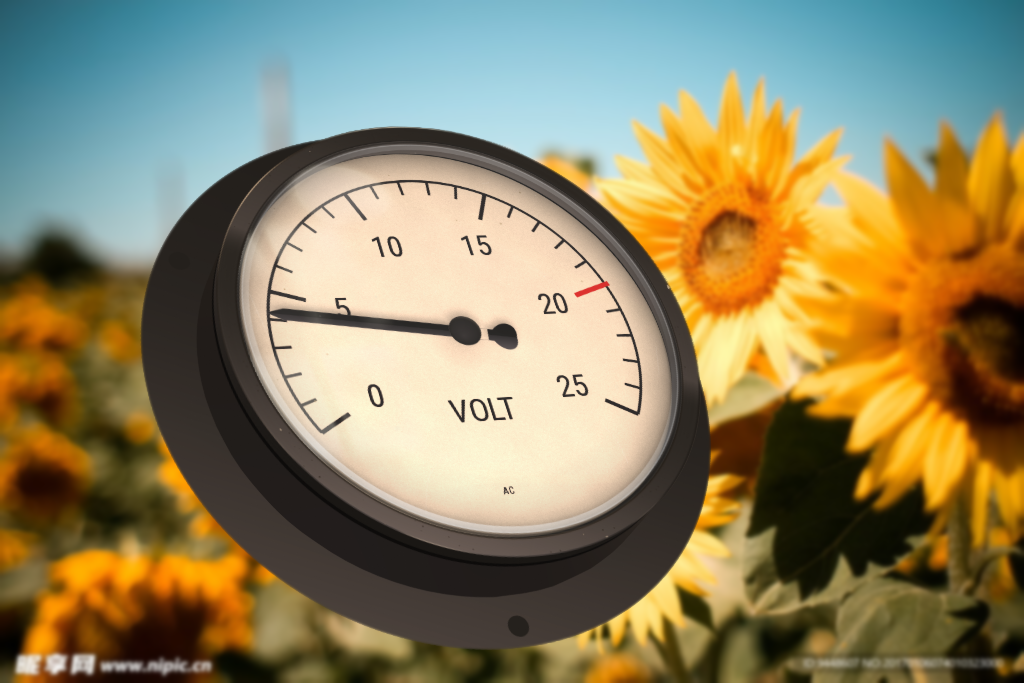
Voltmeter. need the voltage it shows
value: 4 V
